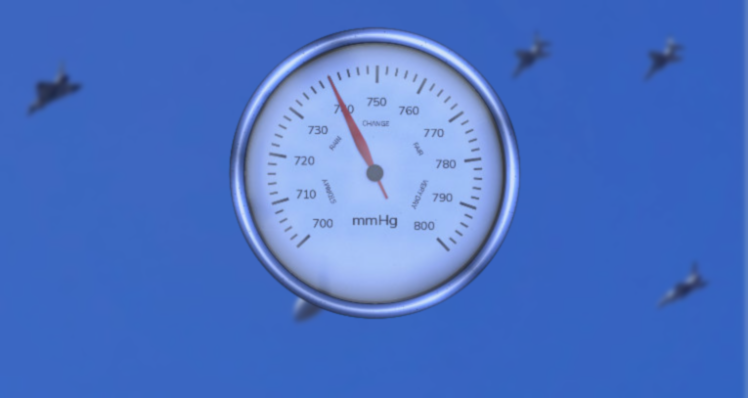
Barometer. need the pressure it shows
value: 740 mmHg
